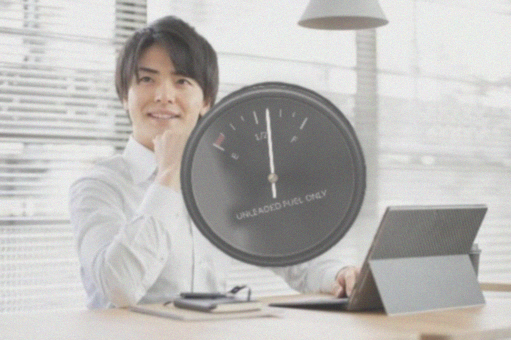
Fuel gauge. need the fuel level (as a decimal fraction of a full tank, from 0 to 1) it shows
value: 0.625
